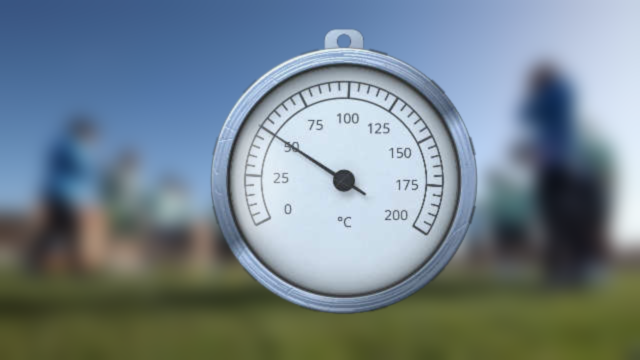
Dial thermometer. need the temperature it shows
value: 50 °C
